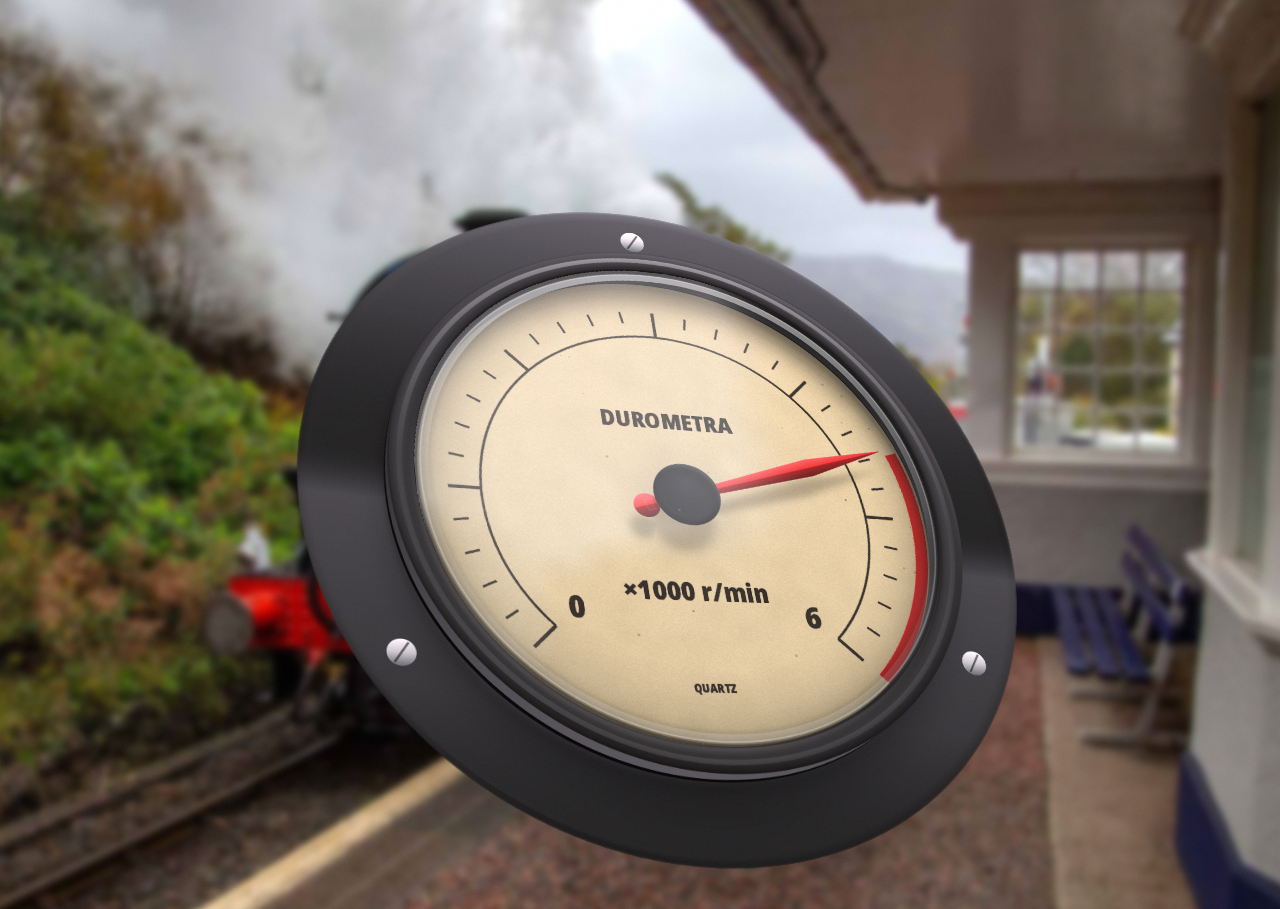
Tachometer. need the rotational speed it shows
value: 4600 rpm
